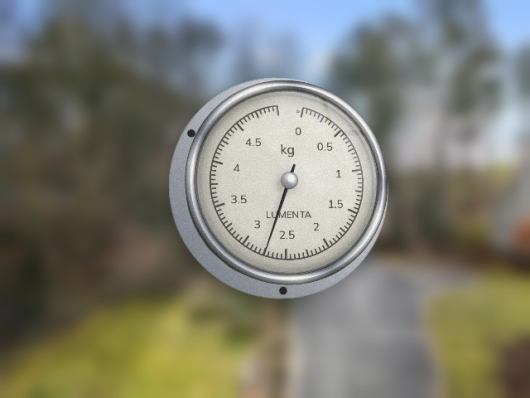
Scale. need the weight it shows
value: 2.75 kg
